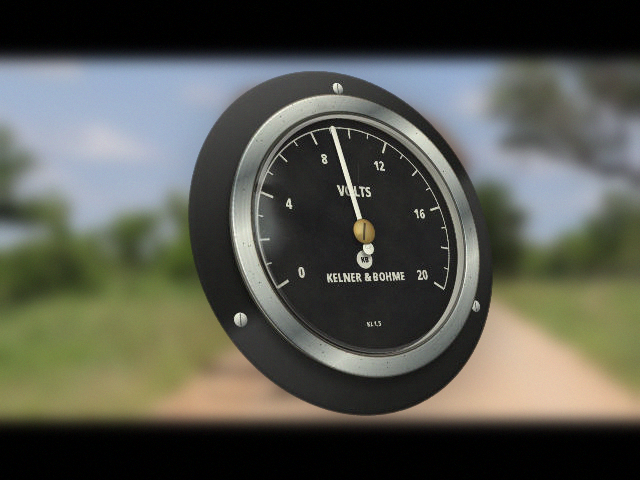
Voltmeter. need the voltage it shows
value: 9 V
